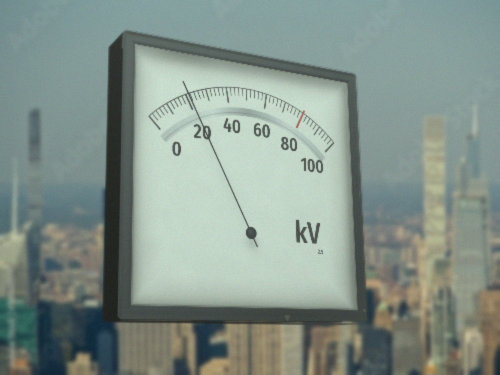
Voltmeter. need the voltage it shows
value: 20 kV
